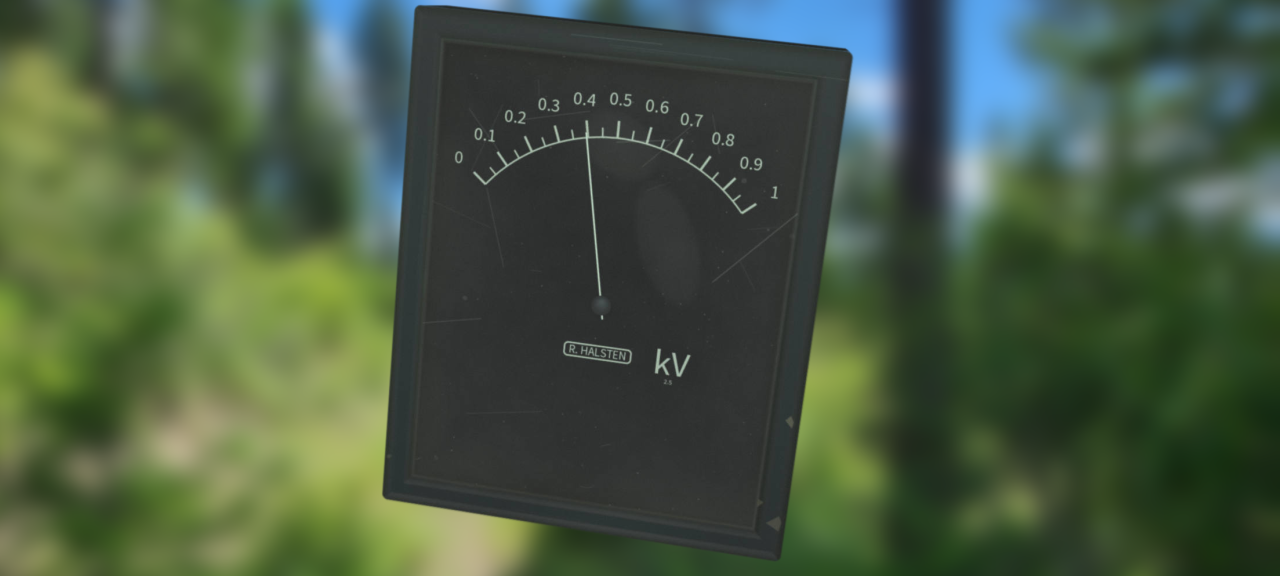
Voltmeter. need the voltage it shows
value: 0.4 kV
